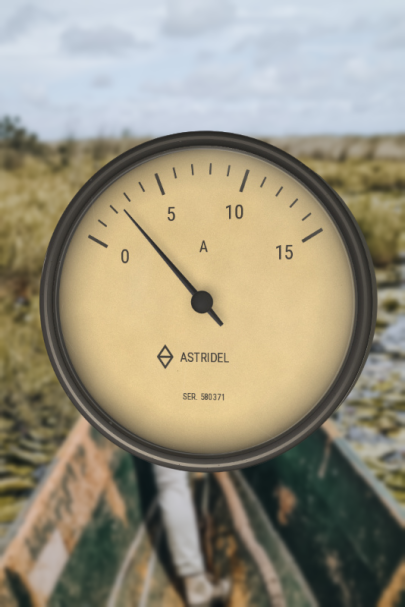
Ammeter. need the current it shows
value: 2.5 A
